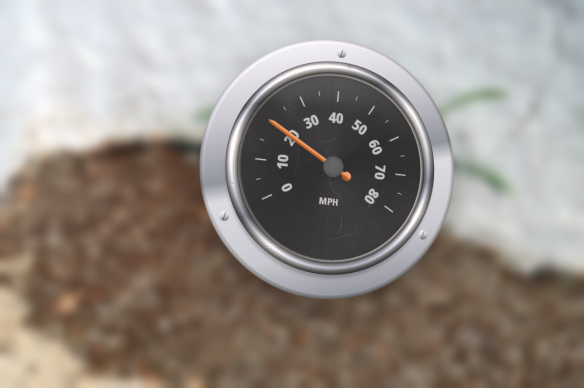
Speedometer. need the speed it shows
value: 20 mph
